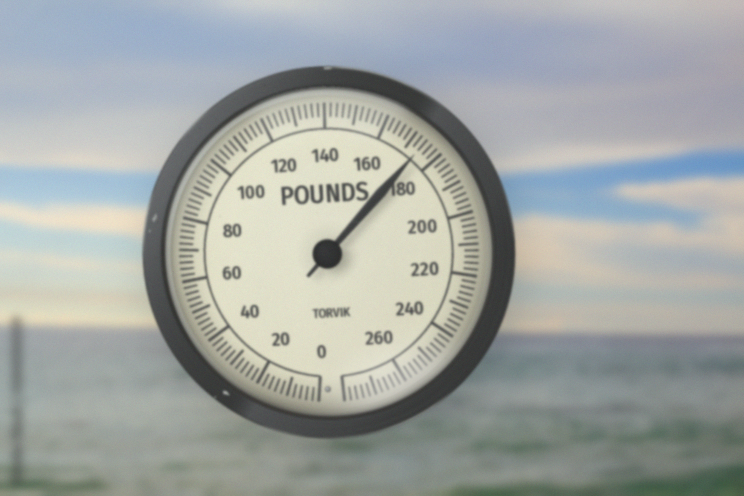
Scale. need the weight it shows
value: 174 lb
